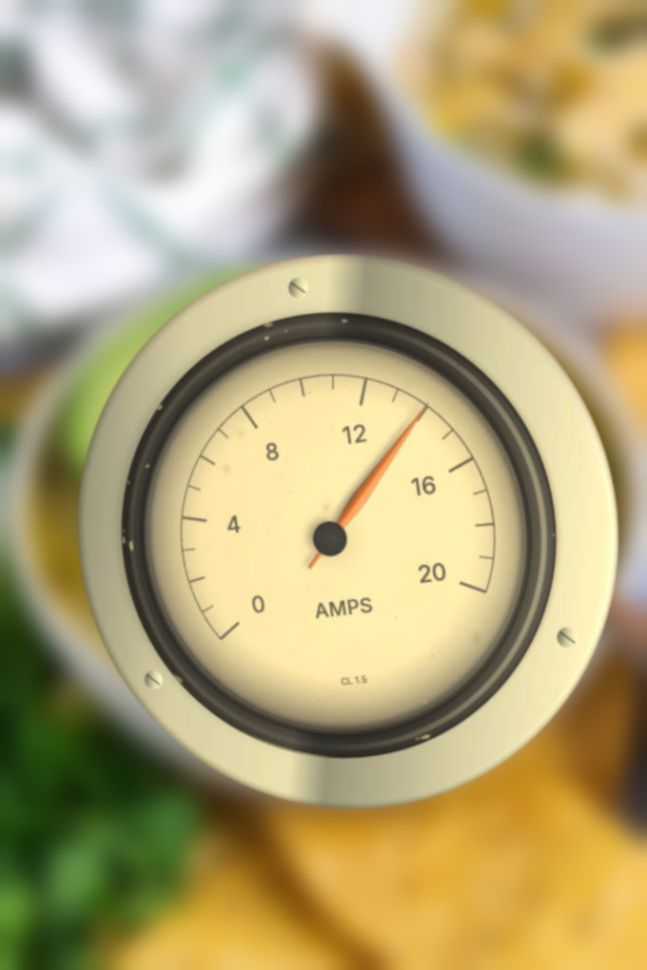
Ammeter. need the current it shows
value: 14 A
